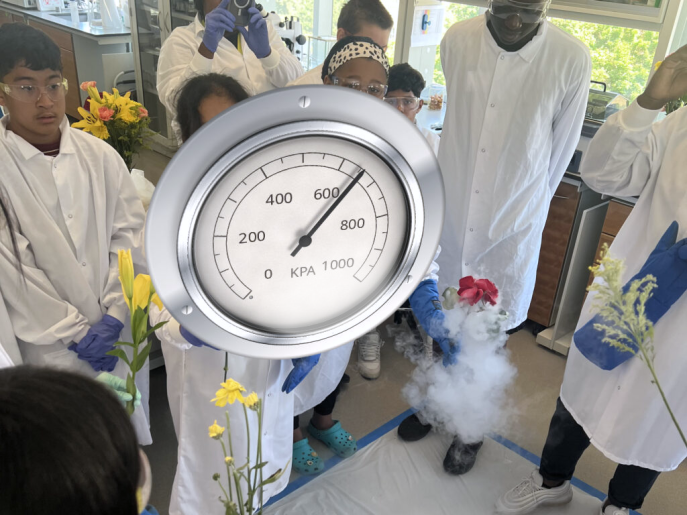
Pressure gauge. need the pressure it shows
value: 650 kPa
